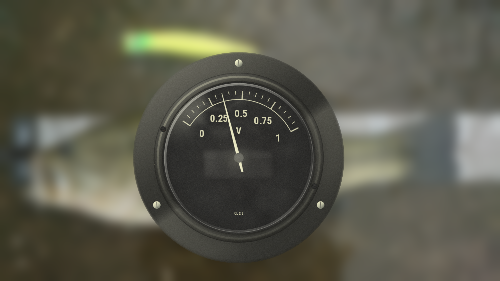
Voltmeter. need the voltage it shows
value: 0.35 V
